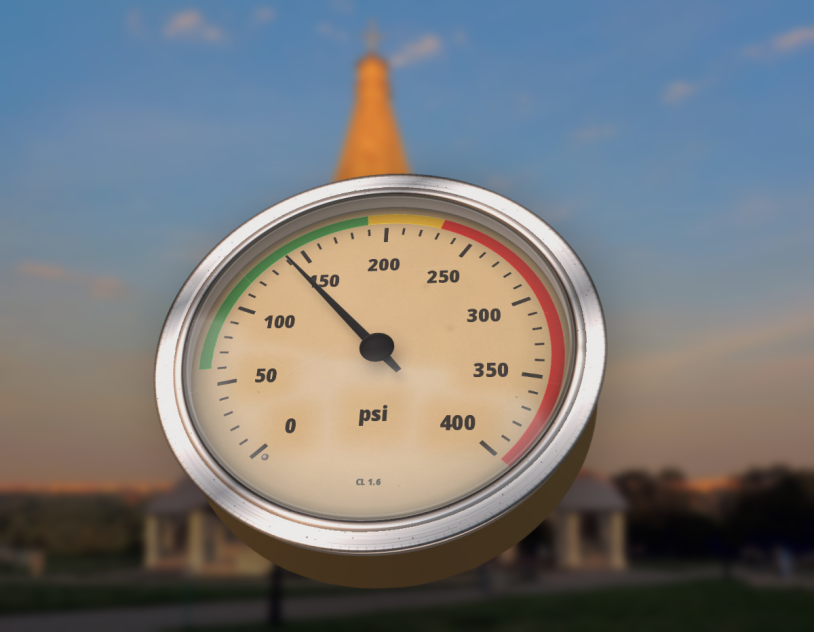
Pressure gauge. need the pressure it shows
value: 140 psi
